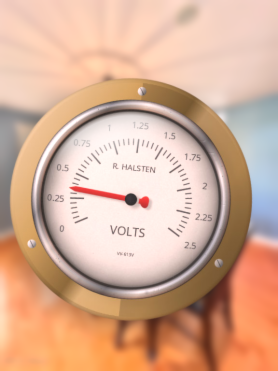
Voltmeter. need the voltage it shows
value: 0.35 V
